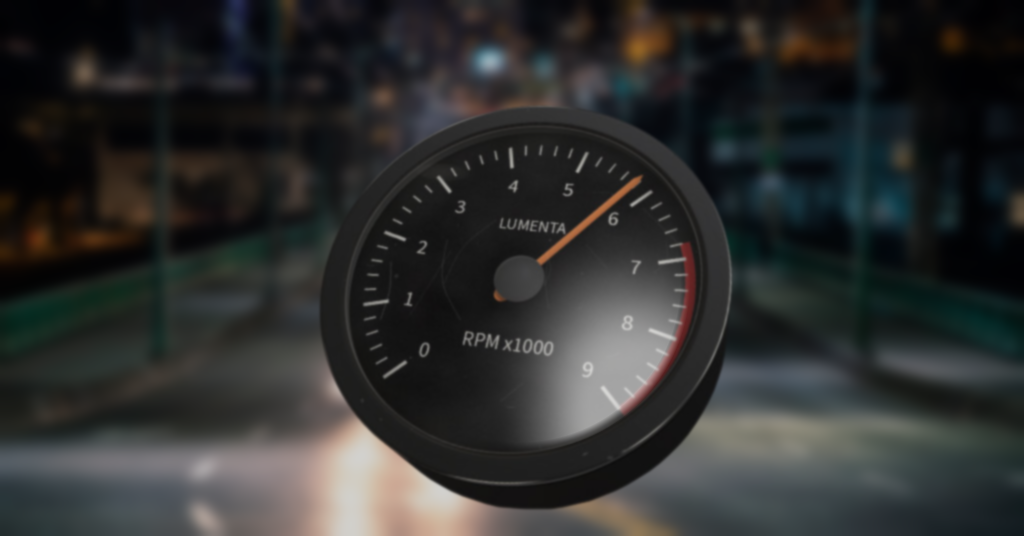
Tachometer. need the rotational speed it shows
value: 5800 rpm
